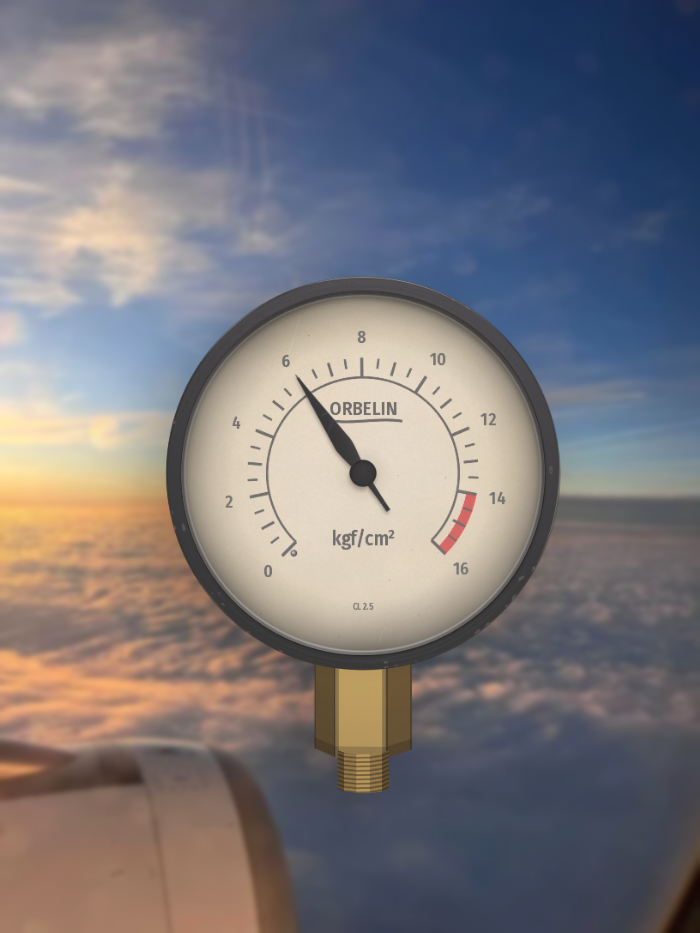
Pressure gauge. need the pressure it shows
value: 6 kg/cm²
